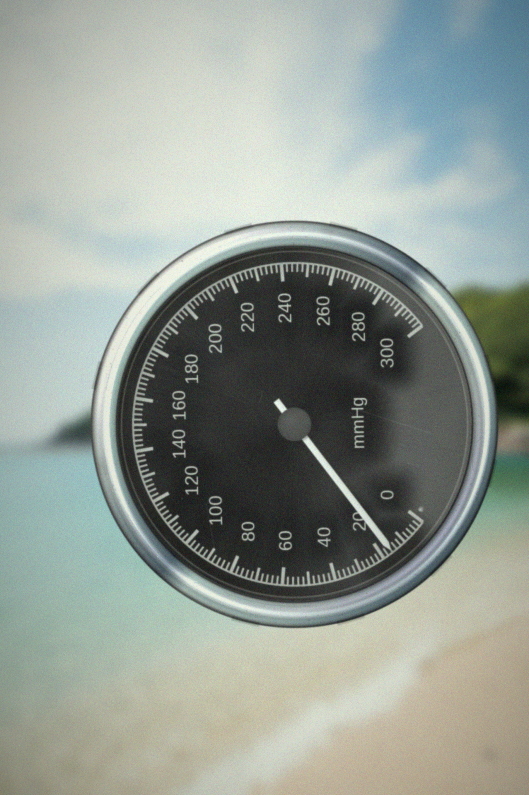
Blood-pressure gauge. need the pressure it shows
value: 16 mmHg
